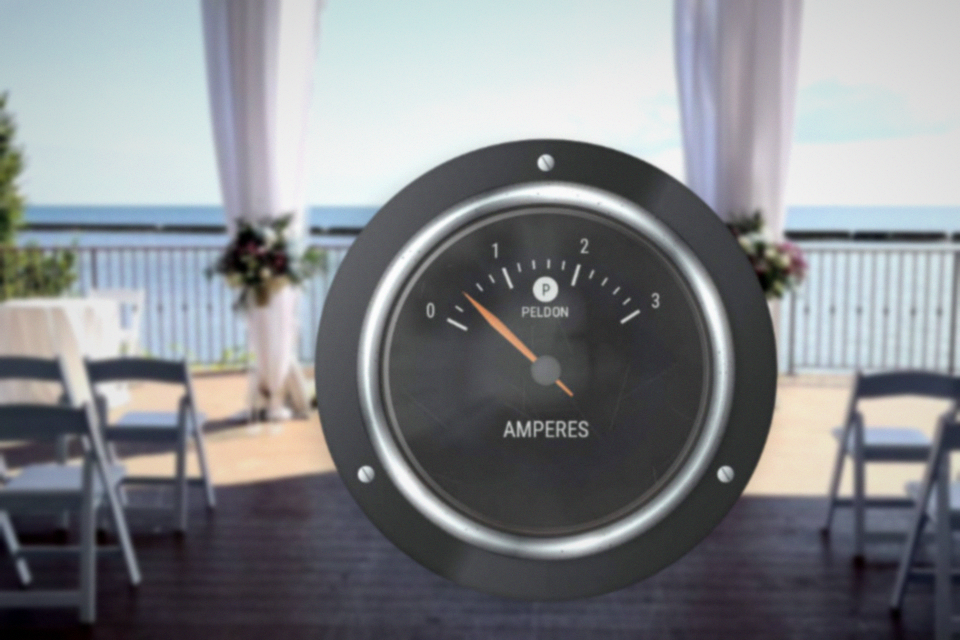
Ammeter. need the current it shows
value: 0.4 A
